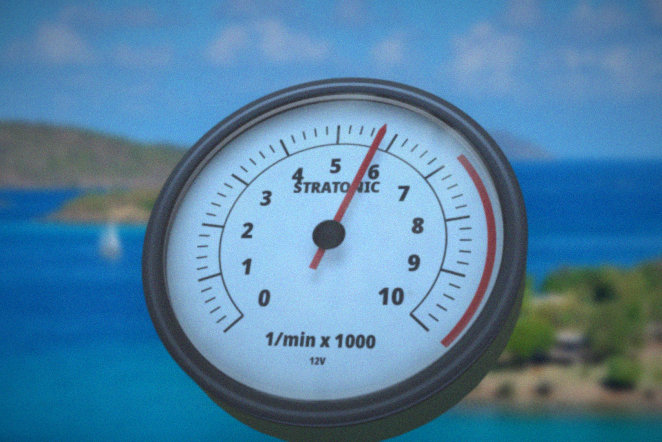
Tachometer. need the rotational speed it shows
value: 5800 rpm
